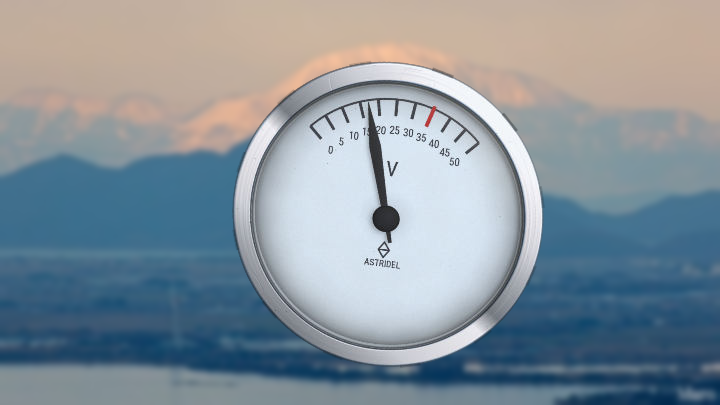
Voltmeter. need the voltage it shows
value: 17.5 V
